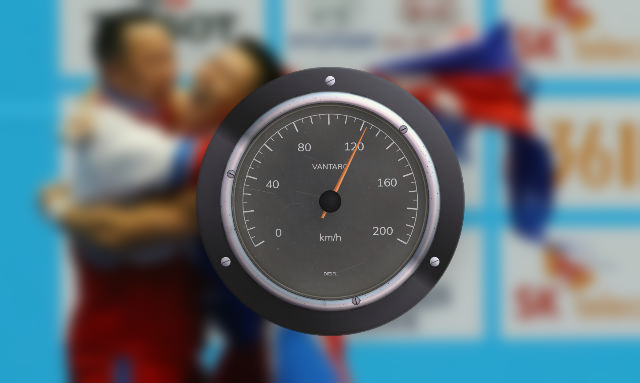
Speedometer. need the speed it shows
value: 122.5 km/h
